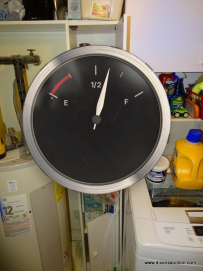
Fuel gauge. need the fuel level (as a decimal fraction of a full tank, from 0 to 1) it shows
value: 0.625
